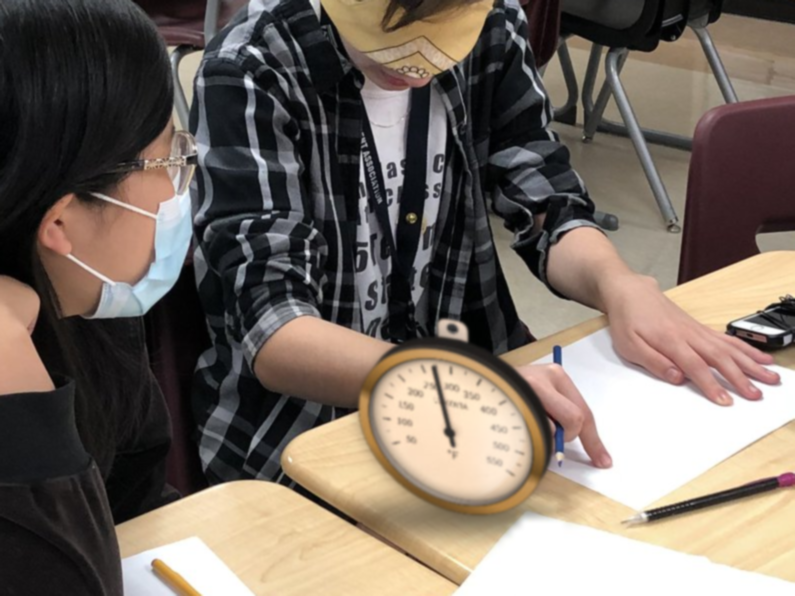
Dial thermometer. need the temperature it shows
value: 275 °F
